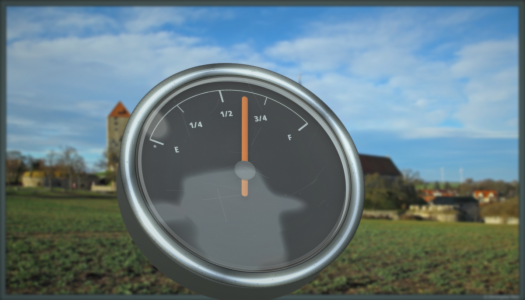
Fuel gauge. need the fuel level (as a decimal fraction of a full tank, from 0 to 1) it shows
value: 0.625
